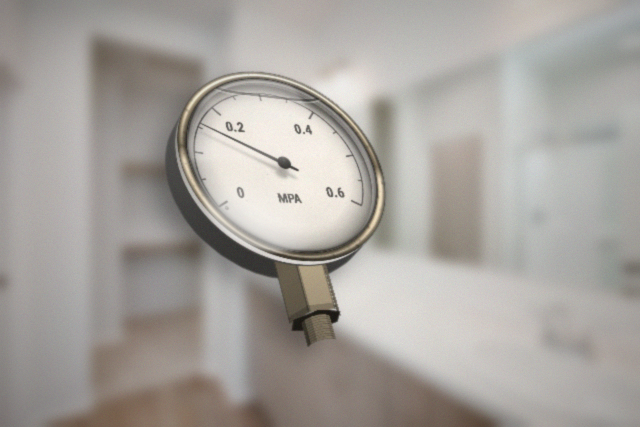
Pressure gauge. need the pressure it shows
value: 0.15 MPa
